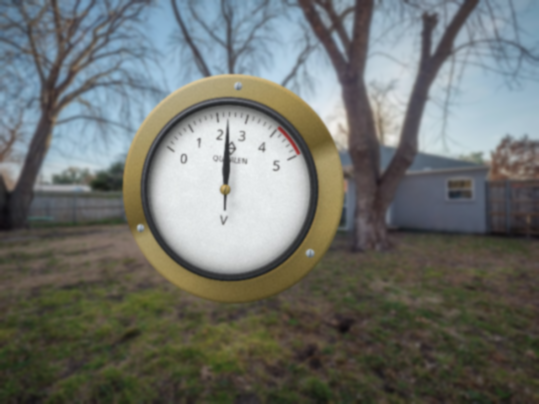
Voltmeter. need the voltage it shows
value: 2.4 V
